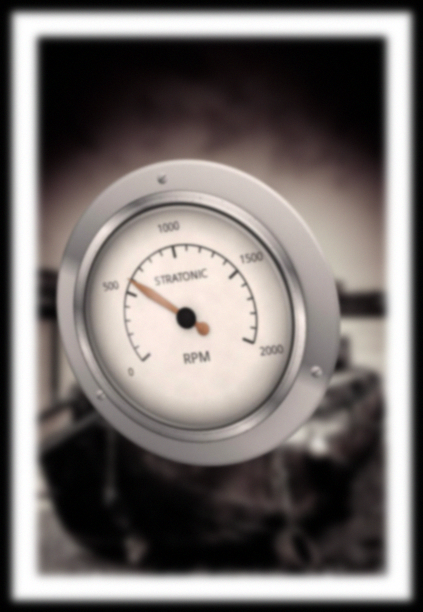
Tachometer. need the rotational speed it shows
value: 600 rpm
